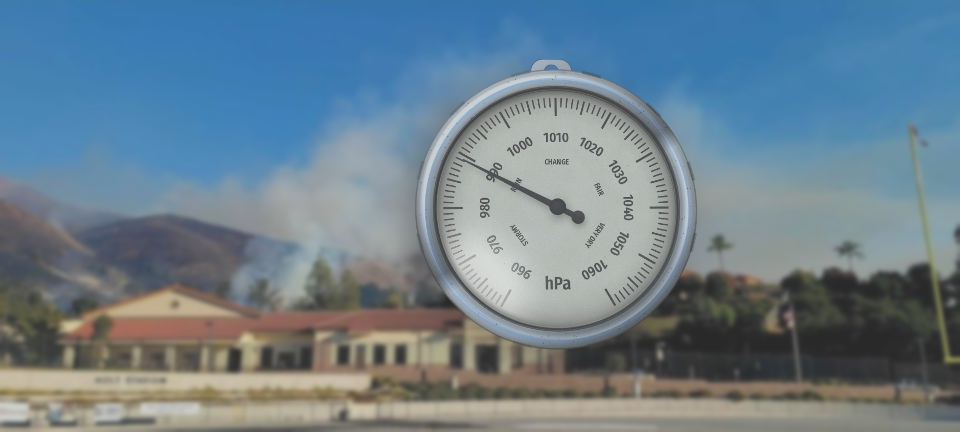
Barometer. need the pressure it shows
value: 989 hPa
